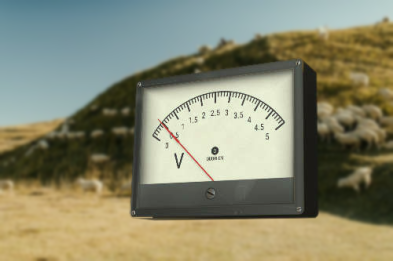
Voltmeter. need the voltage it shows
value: 0.5 V
